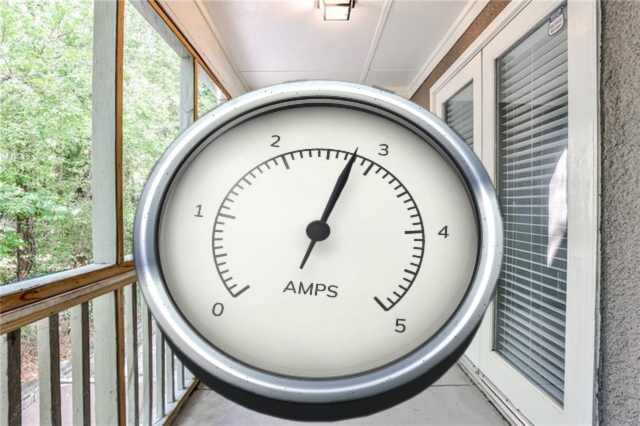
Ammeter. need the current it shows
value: 2.8 A
